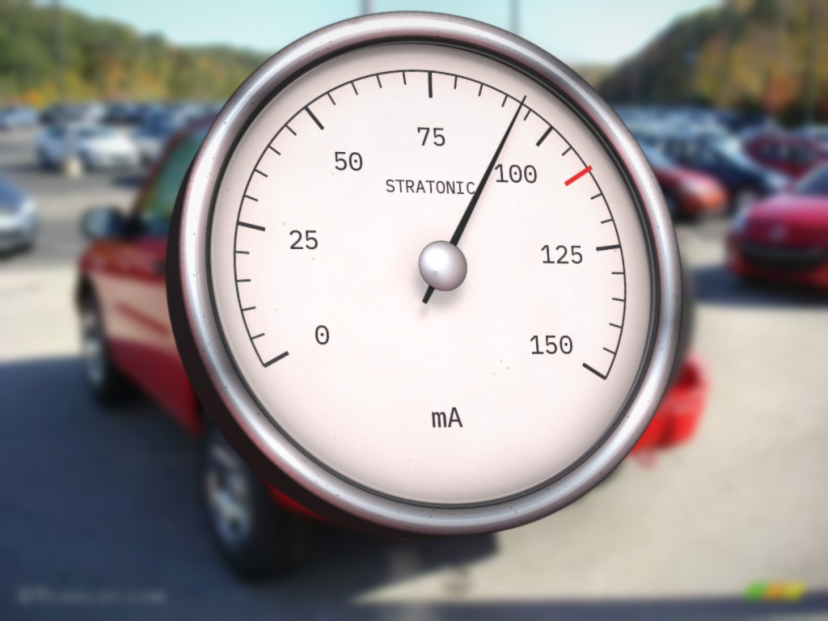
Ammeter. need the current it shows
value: 92.5 mA
